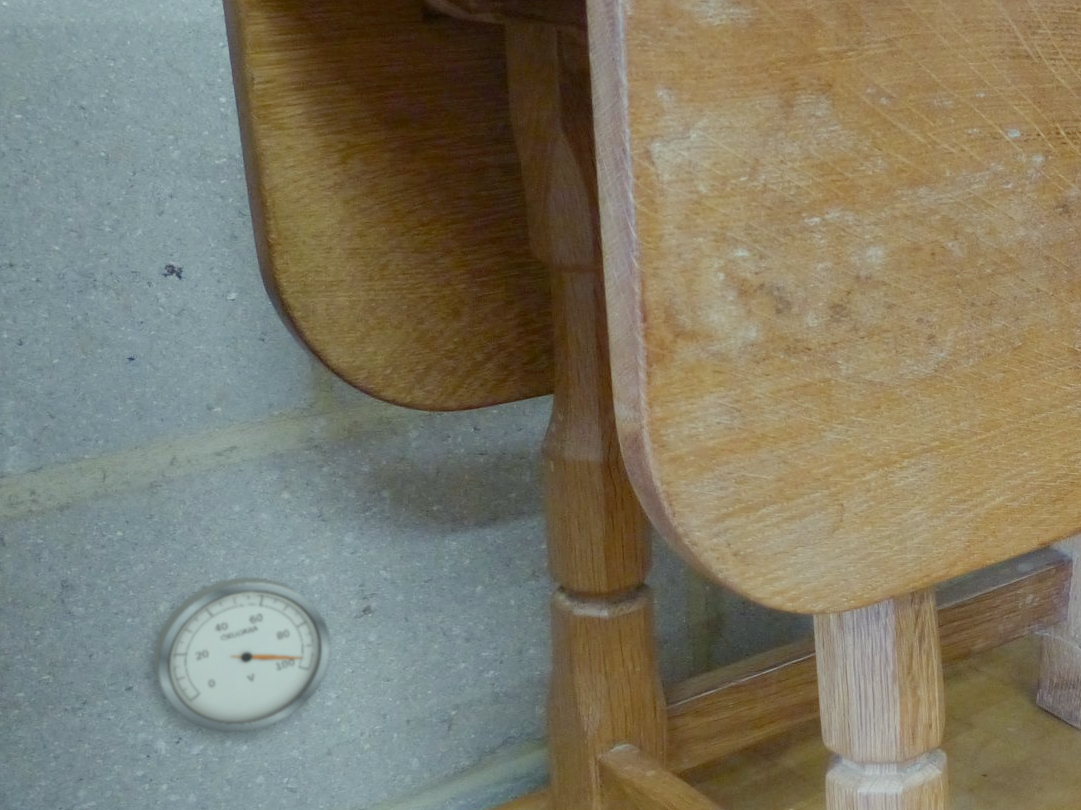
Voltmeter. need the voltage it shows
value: 95 V
